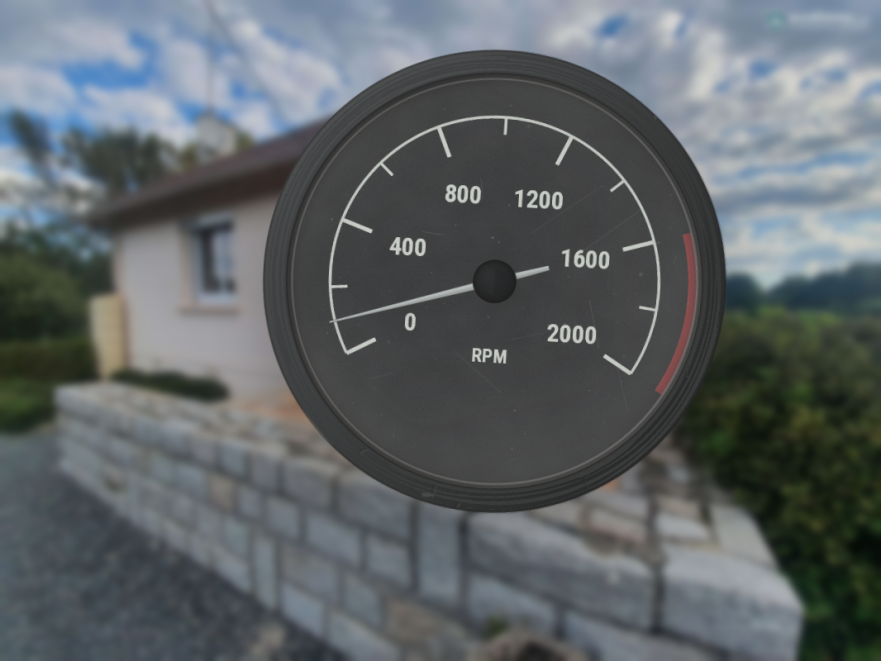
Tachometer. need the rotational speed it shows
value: 100 rpm
